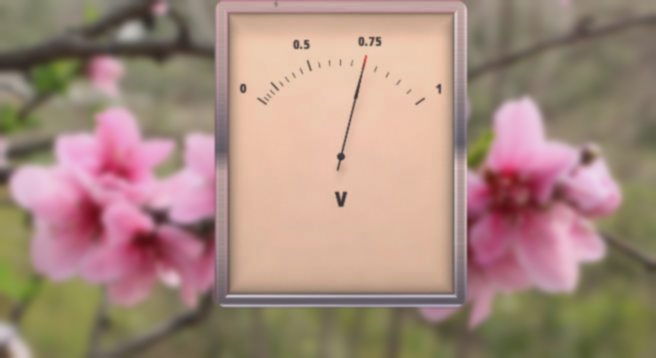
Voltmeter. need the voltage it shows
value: 0.75 V
